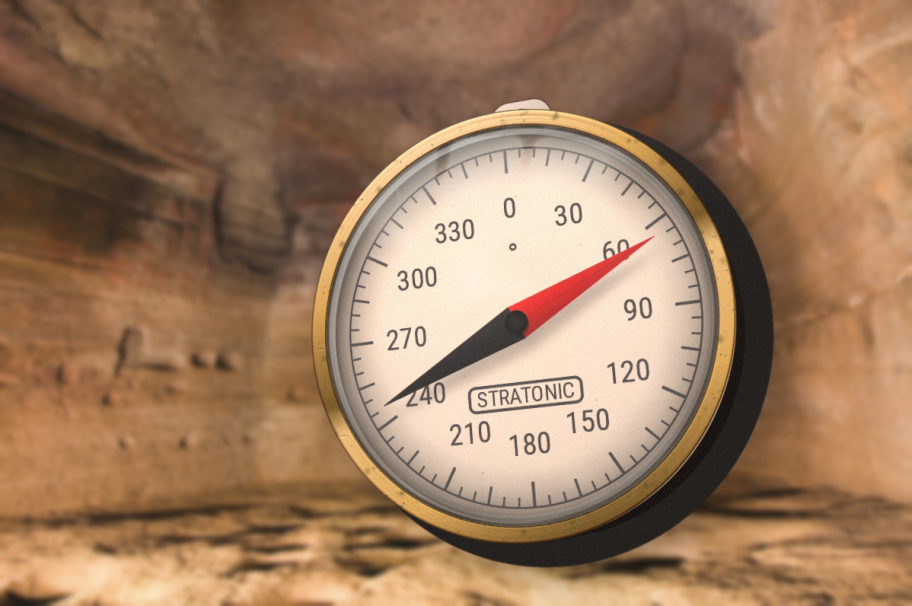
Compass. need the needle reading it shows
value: 65 °
